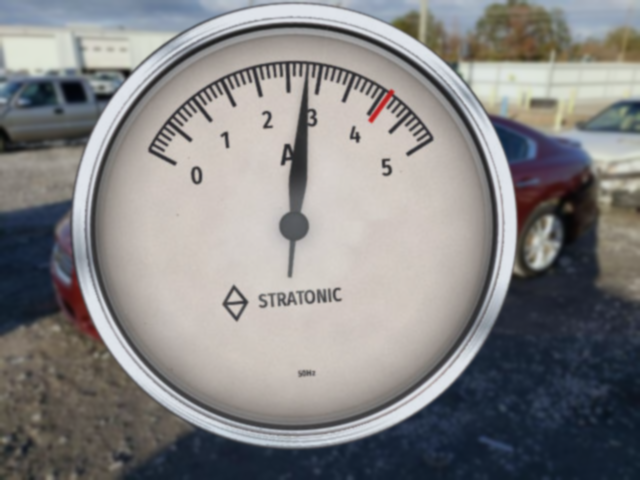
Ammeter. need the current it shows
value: 2.8 A
